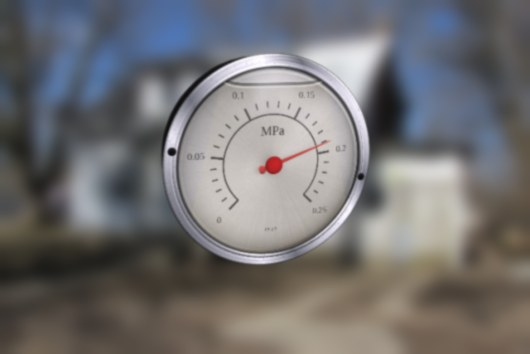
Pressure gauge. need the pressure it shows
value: 0.19 MPa
